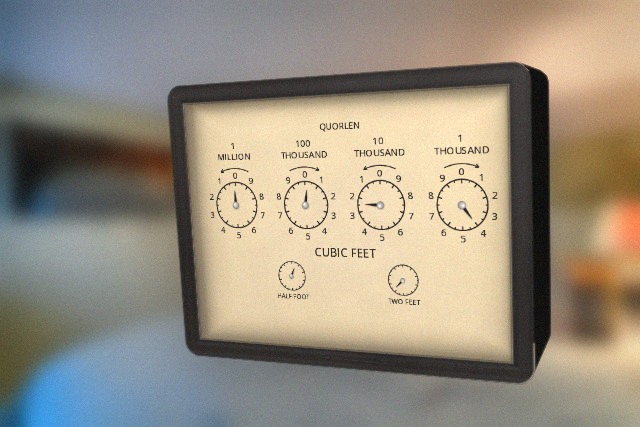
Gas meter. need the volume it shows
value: 2400 ft³
